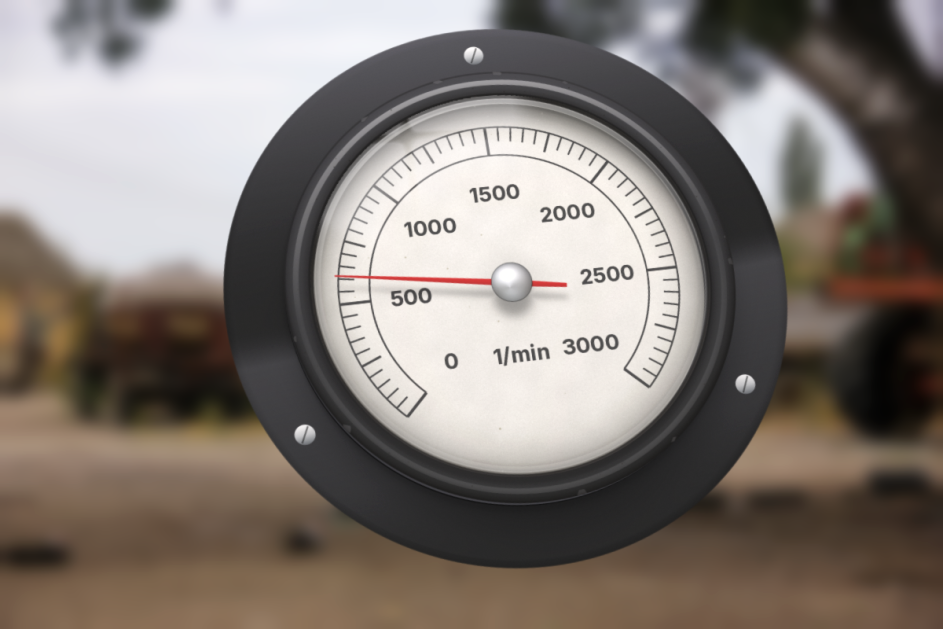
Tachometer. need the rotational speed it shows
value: 600 rpm
